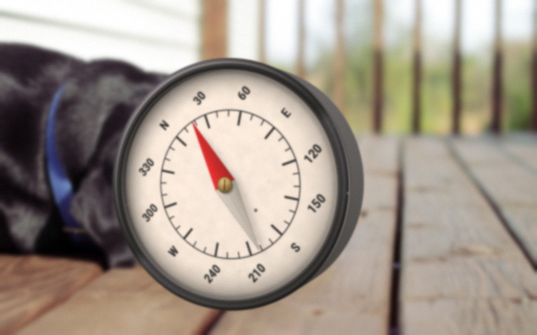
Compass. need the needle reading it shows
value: 20 °
